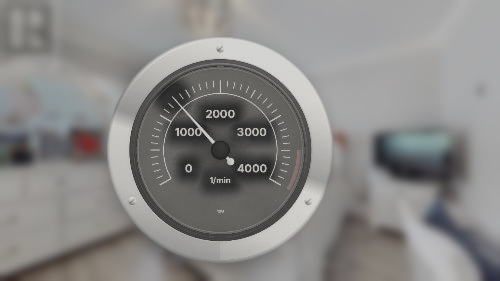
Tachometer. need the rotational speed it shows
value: 1300 rpm
